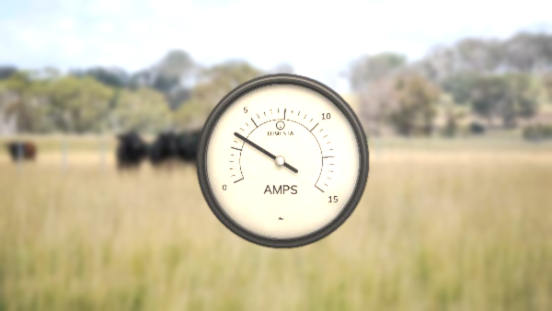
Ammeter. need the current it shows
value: 3.5 A
